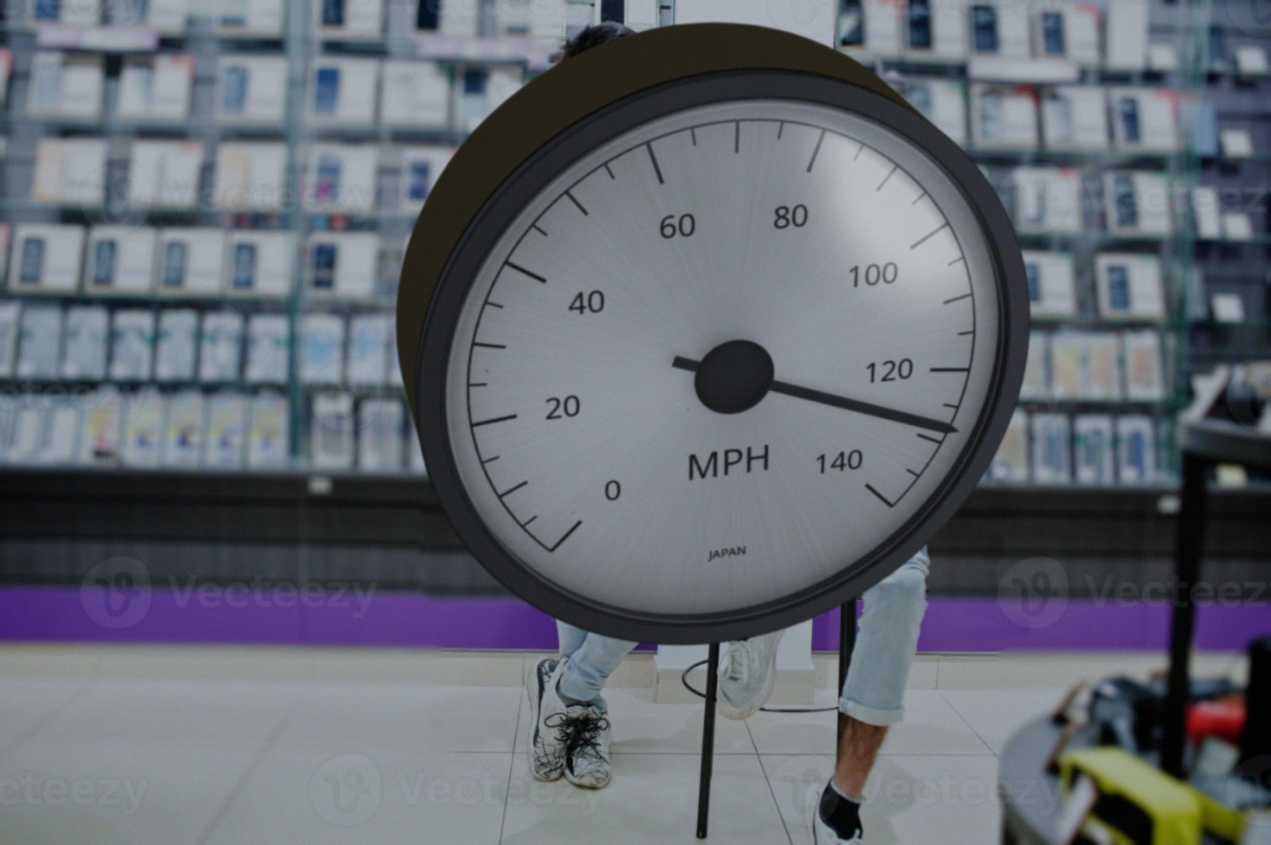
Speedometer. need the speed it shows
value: 127.5 mph
